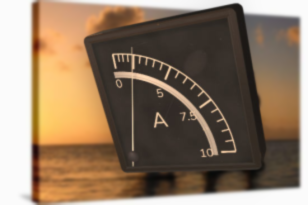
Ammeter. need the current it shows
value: 2.5 A
